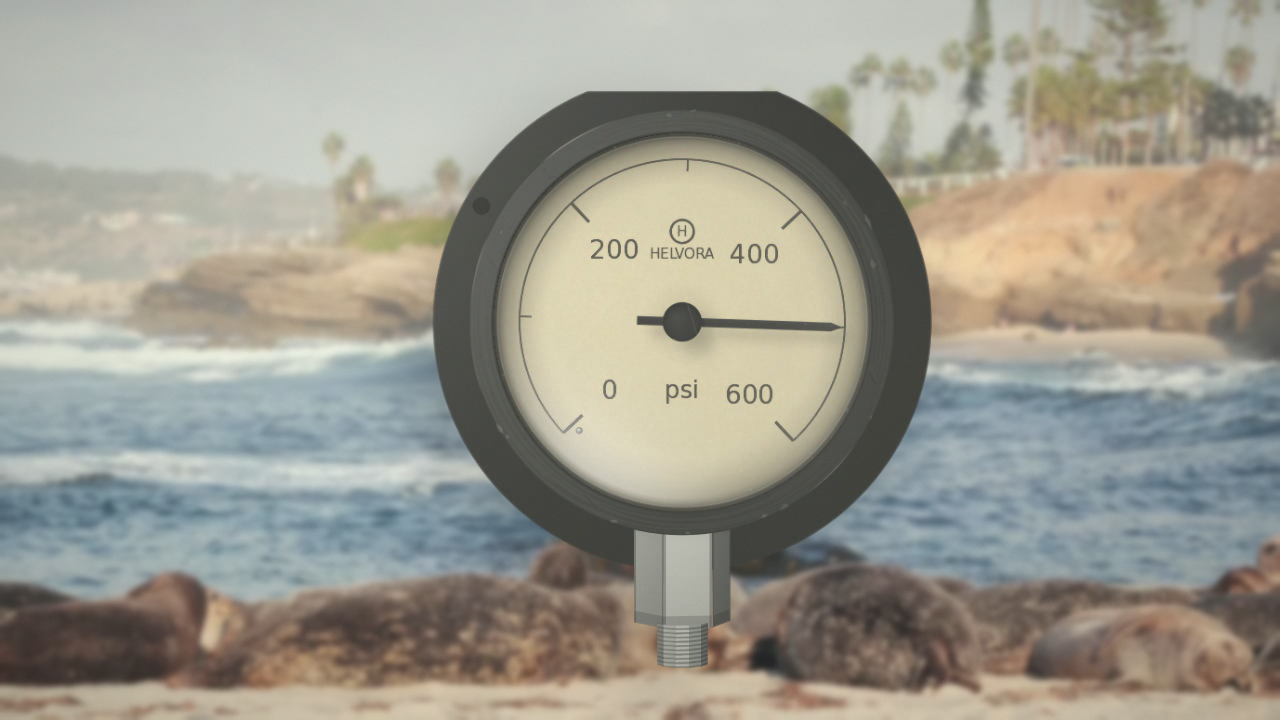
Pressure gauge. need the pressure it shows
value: 500 psi
